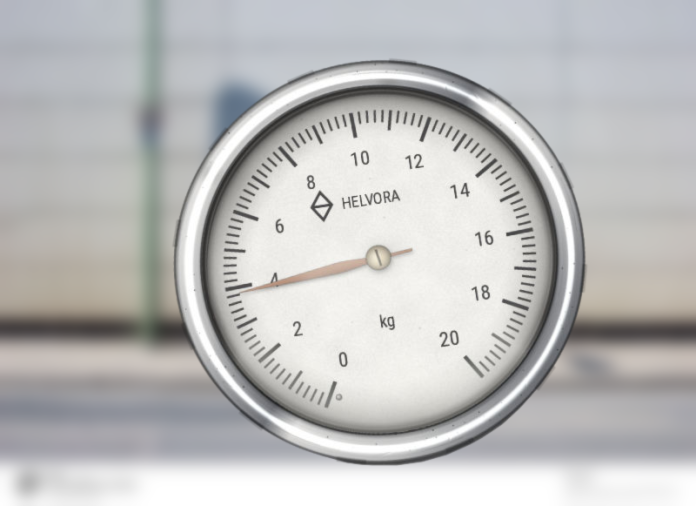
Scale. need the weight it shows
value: 3.8 kg
